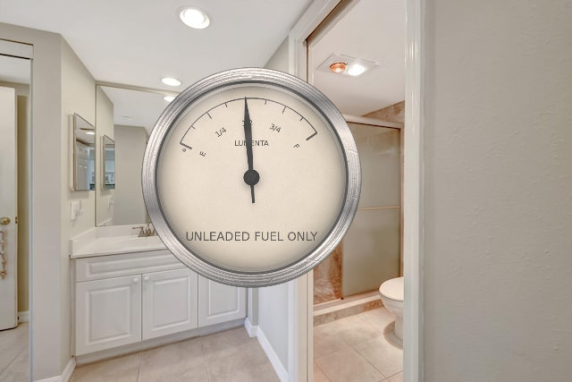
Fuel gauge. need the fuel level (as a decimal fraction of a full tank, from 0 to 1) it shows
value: 0.5
